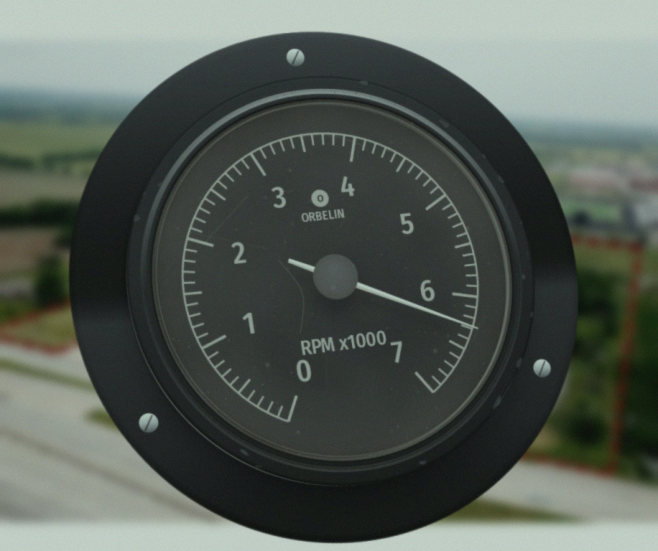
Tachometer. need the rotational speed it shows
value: 6300 rpm
